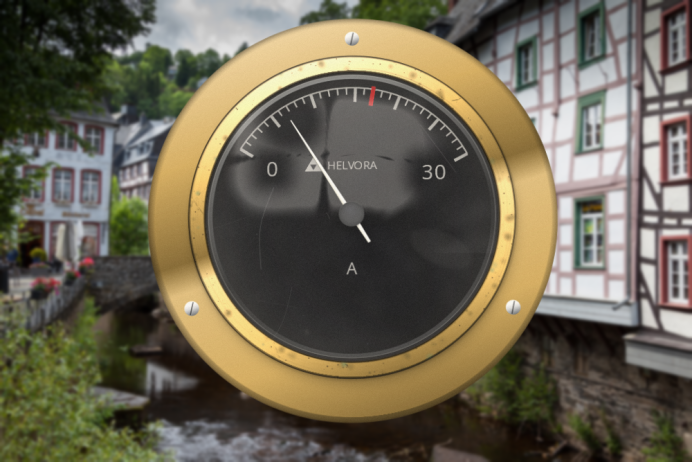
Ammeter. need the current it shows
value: 6.5 A
